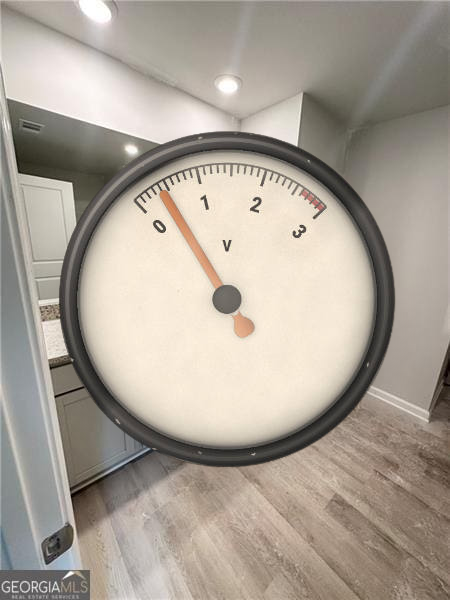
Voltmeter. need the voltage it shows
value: 0.4 V
